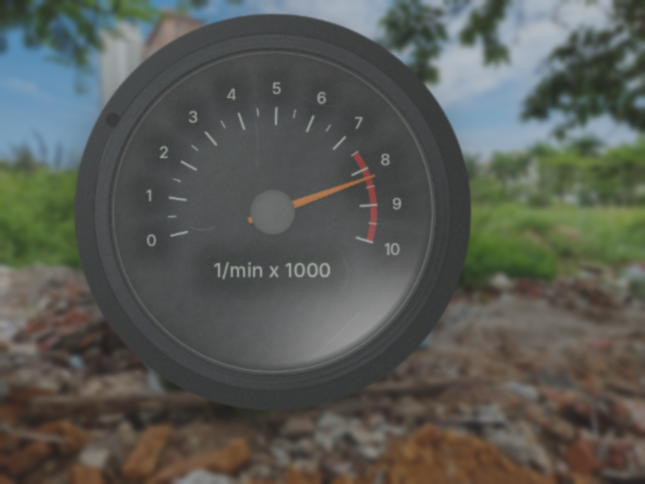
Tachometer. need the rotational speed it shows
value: 8250 rpm
